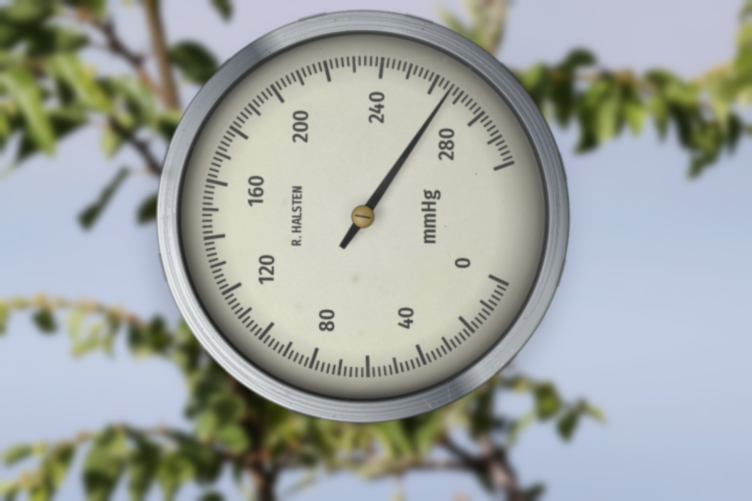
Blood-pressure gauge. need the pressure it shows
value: 266 mmHg
